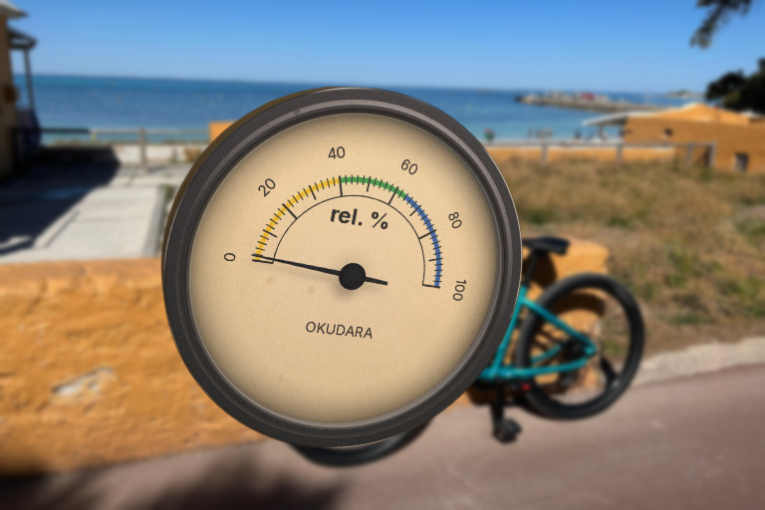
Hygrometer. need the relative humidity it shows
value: 2 %
